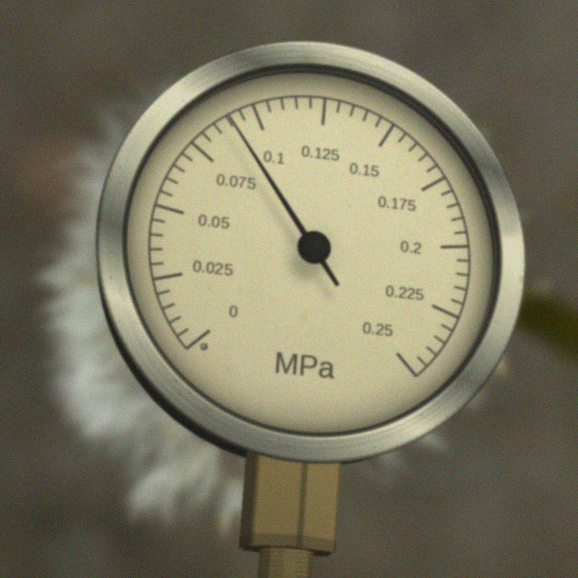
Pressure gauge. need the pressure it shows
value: 0.09 MPa
